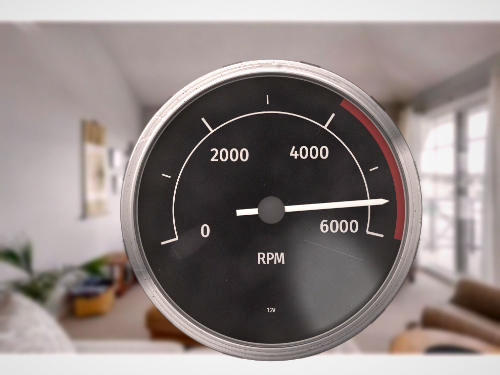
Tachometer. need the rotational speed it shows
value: 5500 rpm
